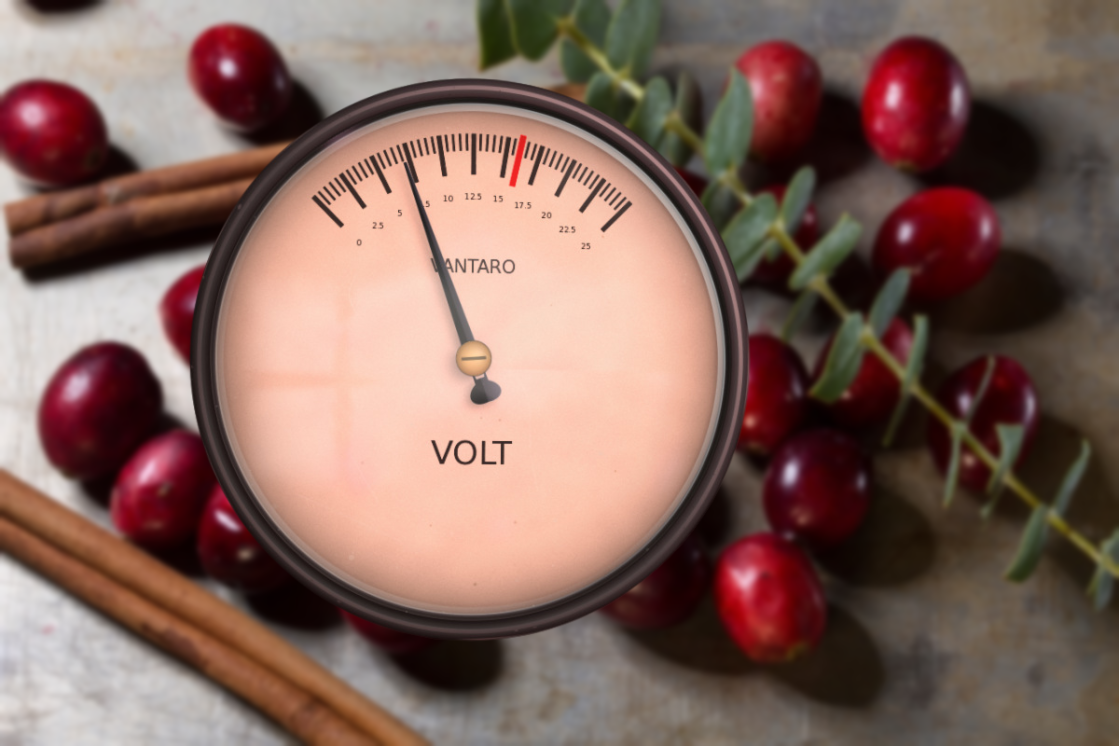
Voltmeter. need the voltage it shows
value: 7 V
